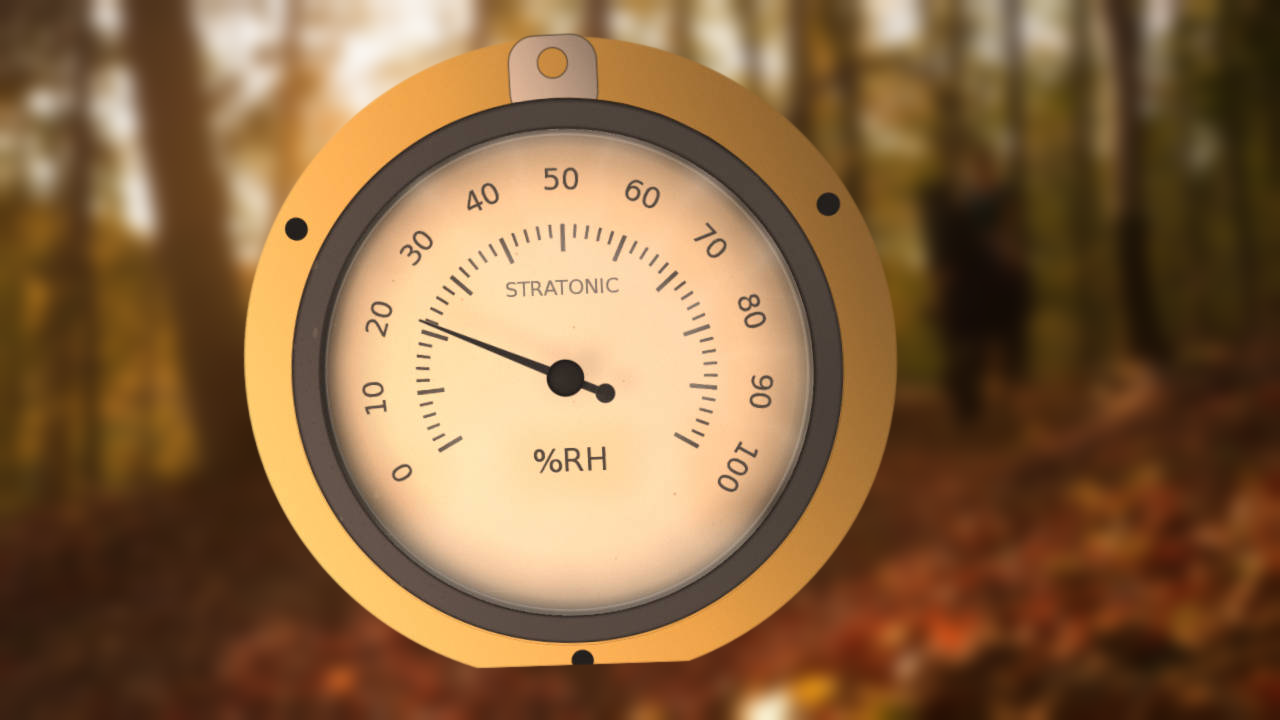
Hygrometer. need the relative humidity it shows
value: 22 %
